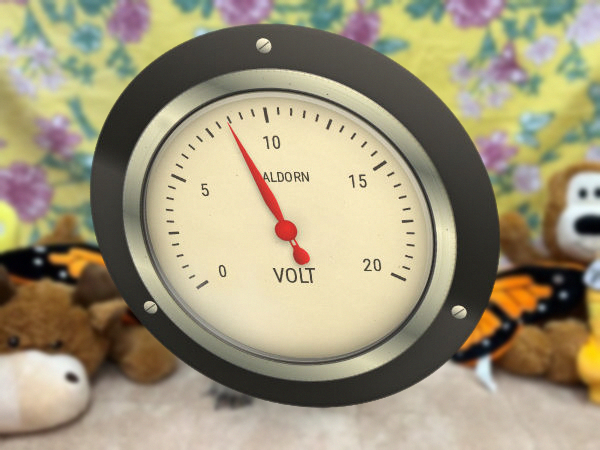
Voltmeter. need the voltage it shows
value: 8.5 V
